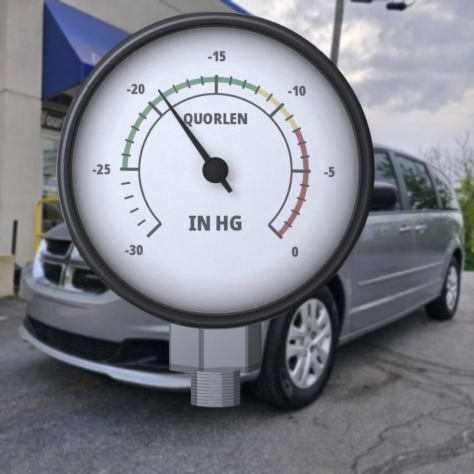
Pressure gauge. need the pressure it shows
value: -19 inHg
